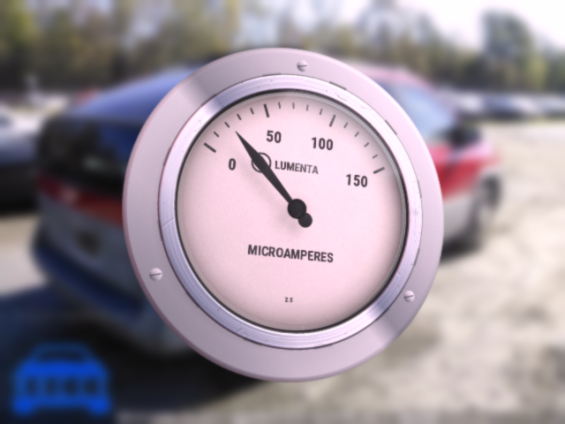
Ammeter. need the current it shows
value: 20 µA
